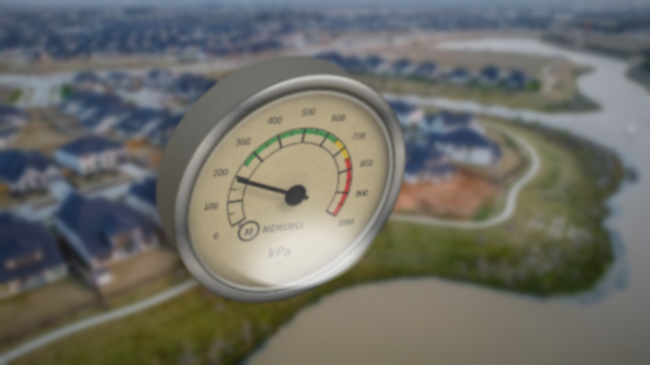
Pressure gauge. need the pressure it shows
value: 200 kPa
